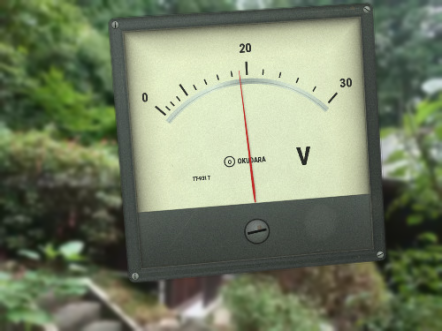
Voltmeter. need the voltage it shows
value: 19 V
